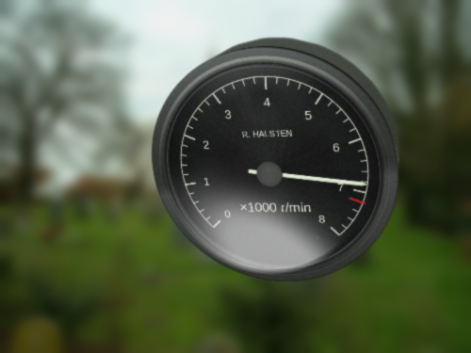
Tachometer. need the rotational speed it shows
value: 6800 rpm
